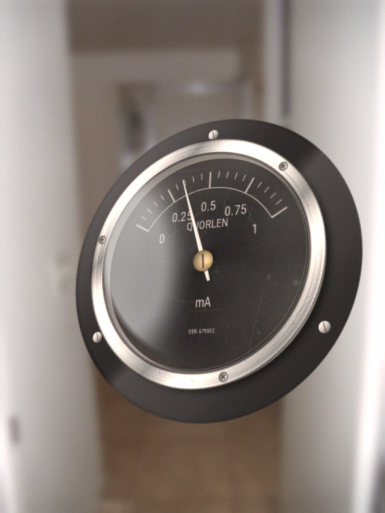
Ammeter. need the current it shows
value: 0.35 mA
